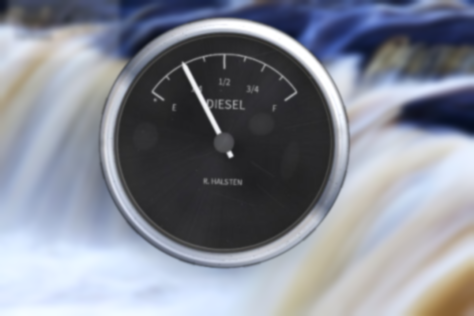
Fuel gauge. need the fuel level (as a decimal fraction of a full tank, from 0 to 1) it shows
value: 0.25
